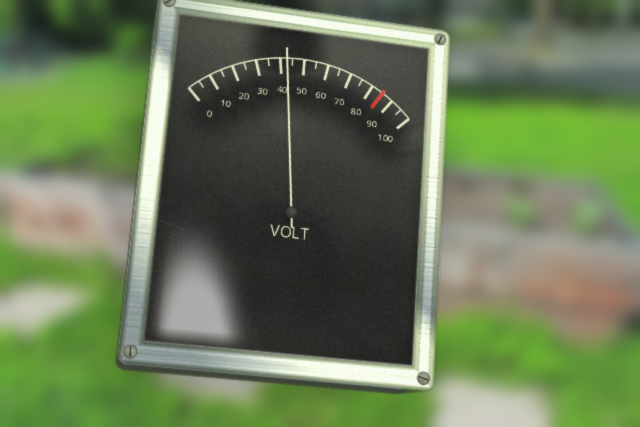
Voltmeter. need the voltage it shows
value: 42.5 V
